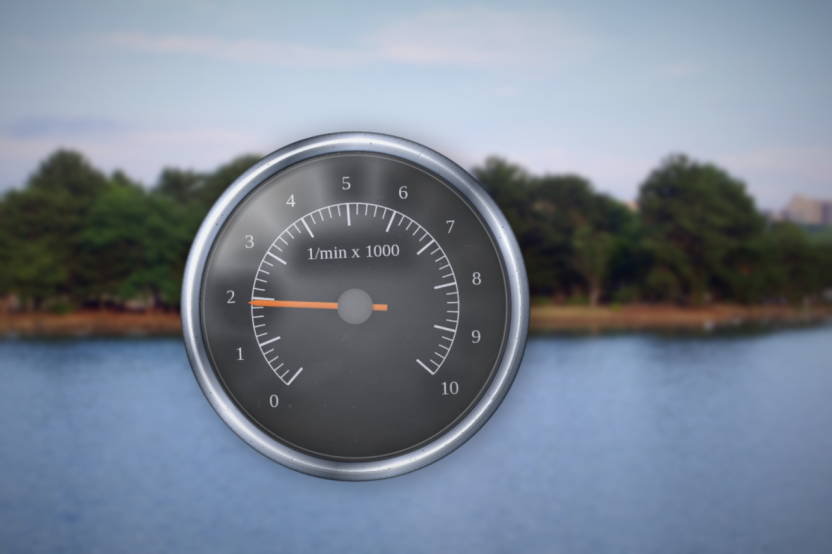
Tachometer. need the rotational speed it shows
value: 1900 rpm
